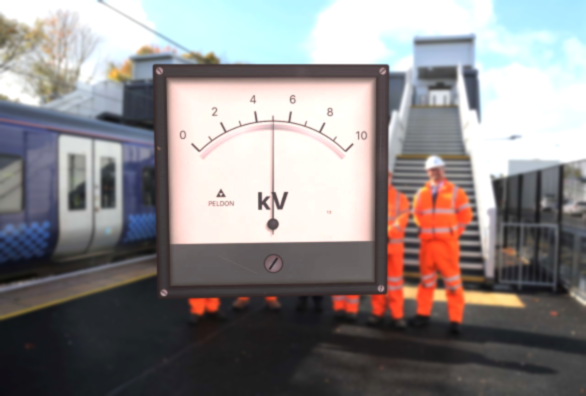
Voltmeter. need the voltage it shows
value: 5 kV
